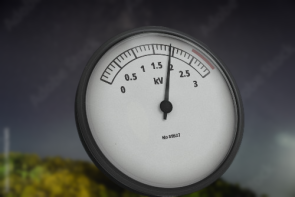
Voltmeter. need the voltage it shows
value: 1.9 kV
